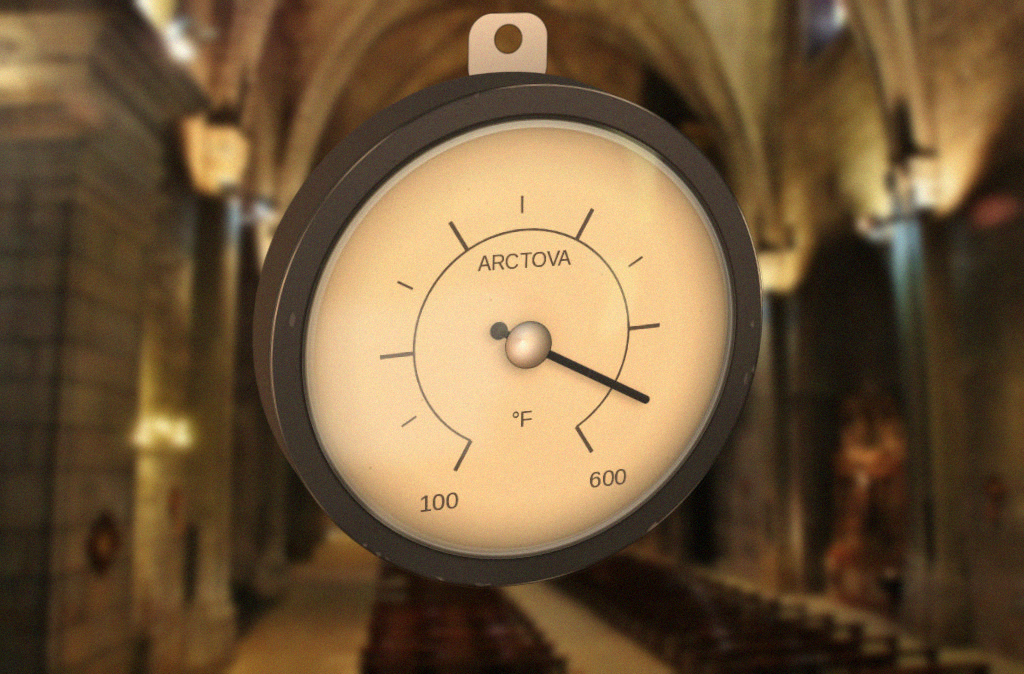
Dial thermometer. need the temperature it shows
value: 550 °F
